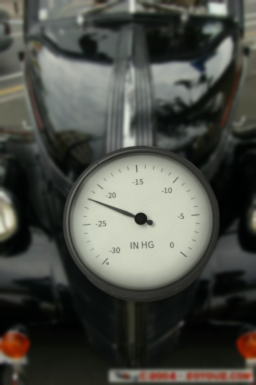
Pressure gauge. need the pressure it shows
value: -22 inHg
